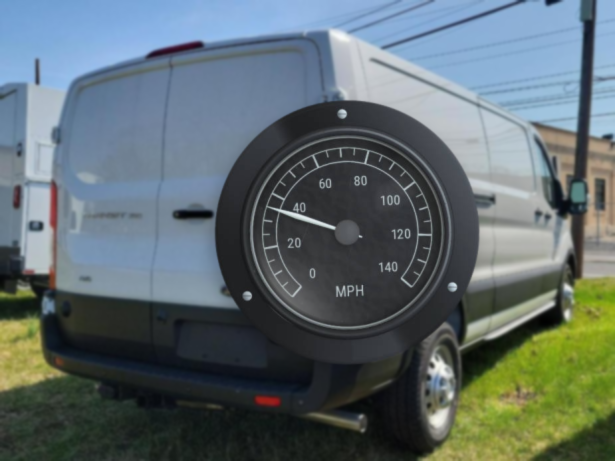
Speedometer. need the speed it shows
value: 35 mph
